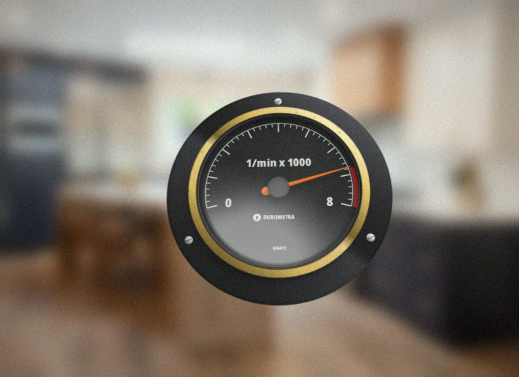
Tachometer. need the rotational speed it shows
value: 6800 rpm
